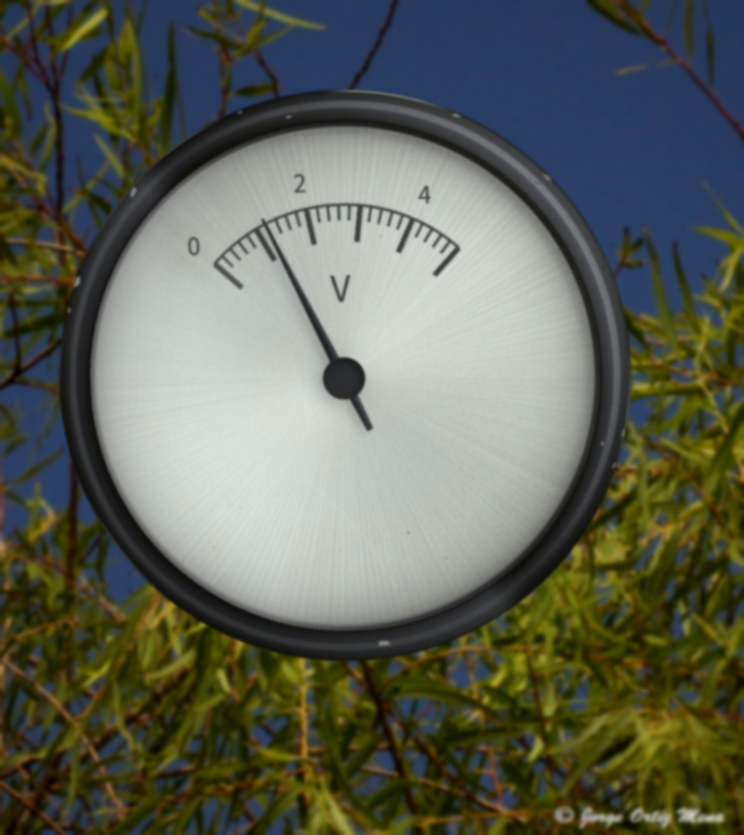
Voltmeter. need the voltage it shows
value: 1.2 V
